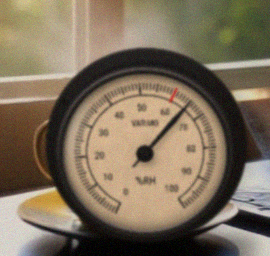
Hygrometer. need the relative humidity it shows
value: 65 %
